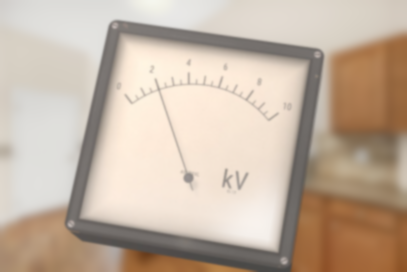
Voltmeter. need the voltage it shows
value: 2 kV
